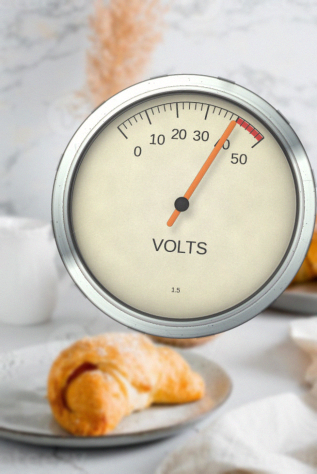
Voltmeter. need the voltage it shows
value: 40 V
